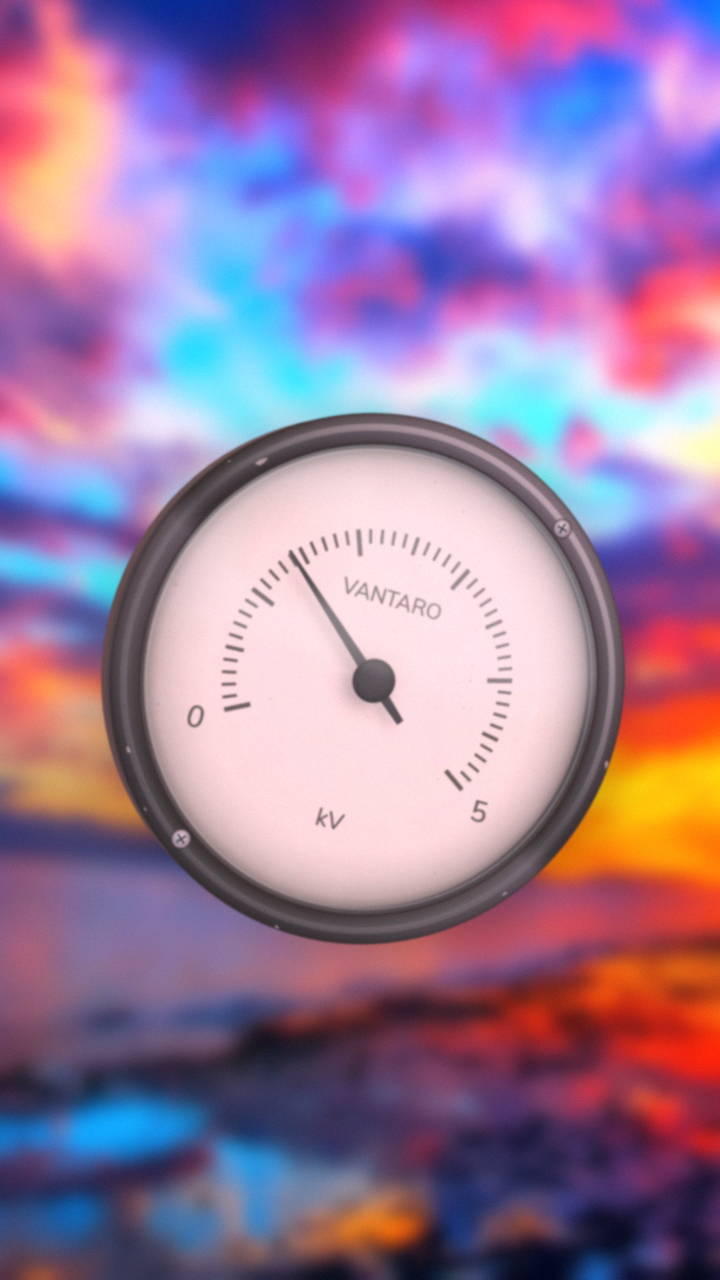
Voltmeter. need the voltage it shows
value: 1.4 kV
